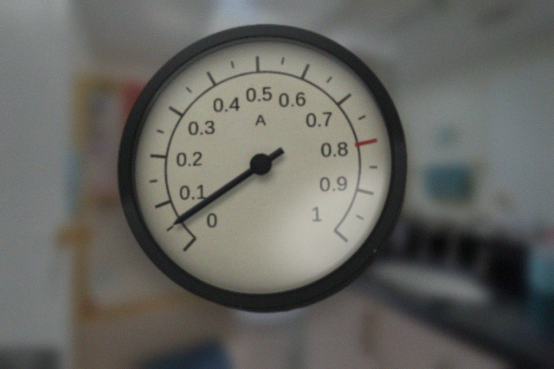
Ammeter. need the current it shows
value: 0.05 A
